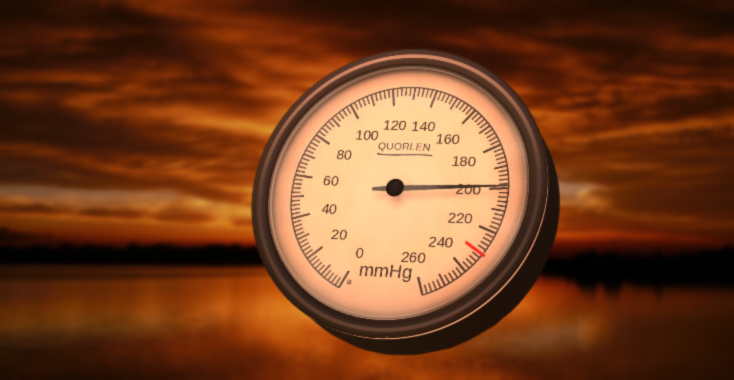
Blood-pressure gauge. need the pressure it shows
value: 200 mmHg
